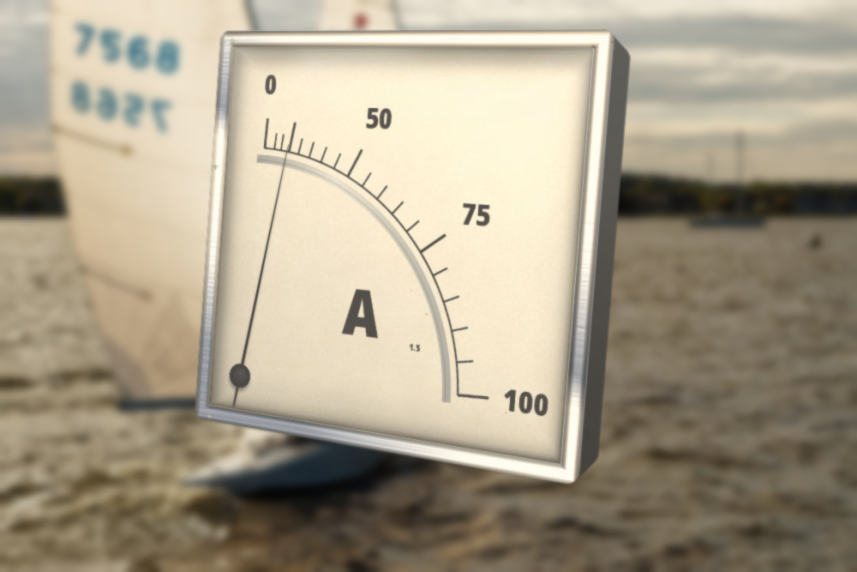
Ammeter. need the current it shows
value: 25 A
